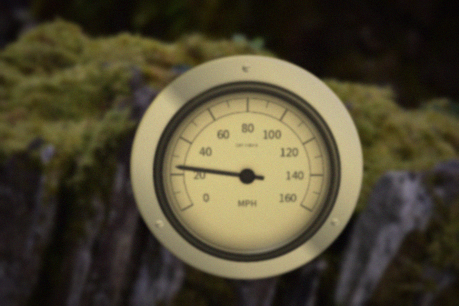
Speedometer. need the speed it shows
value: 25 mph
